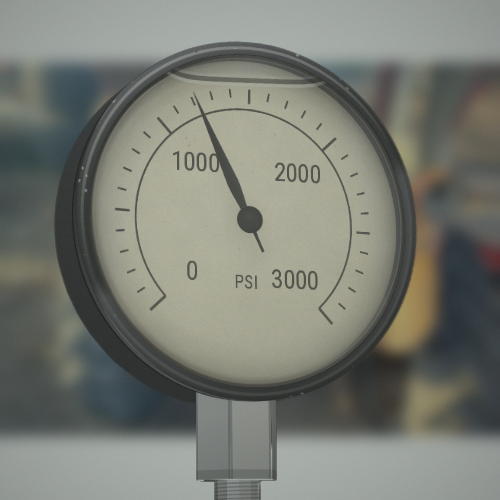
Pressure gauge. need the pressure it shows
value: 1200 psi
